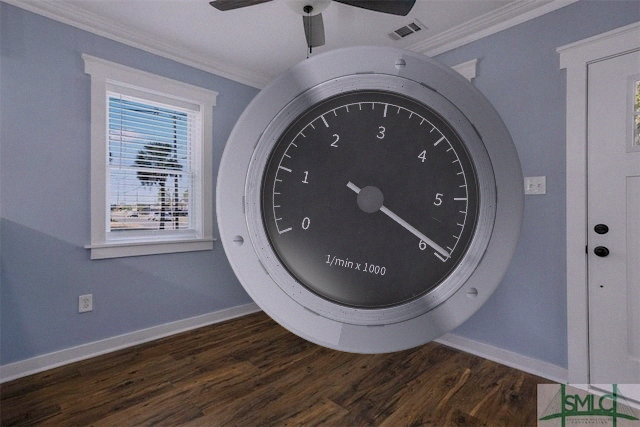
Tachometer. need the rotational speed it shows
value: 5900 rpm
